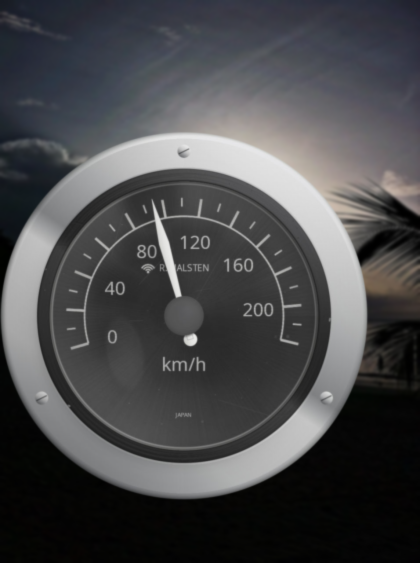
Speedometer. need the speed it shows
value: 95 km/h
